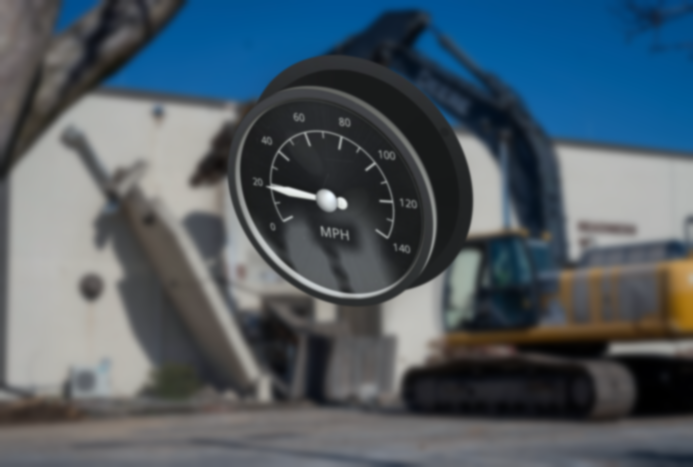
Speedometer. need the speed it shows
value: 20 mph
